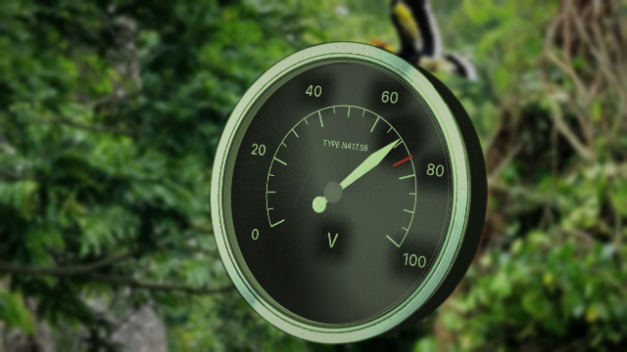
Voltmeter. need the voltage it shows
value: 70 V
